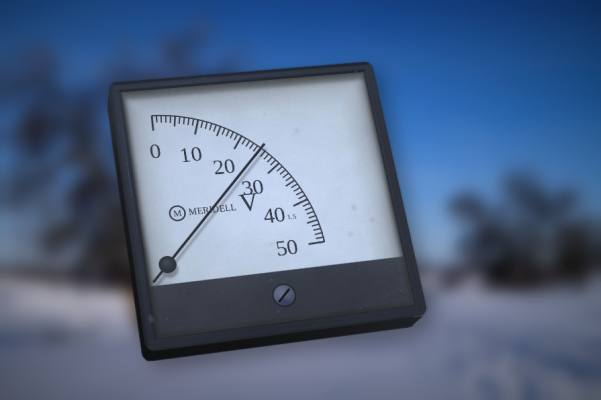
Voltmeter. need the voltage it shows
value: 25 V
